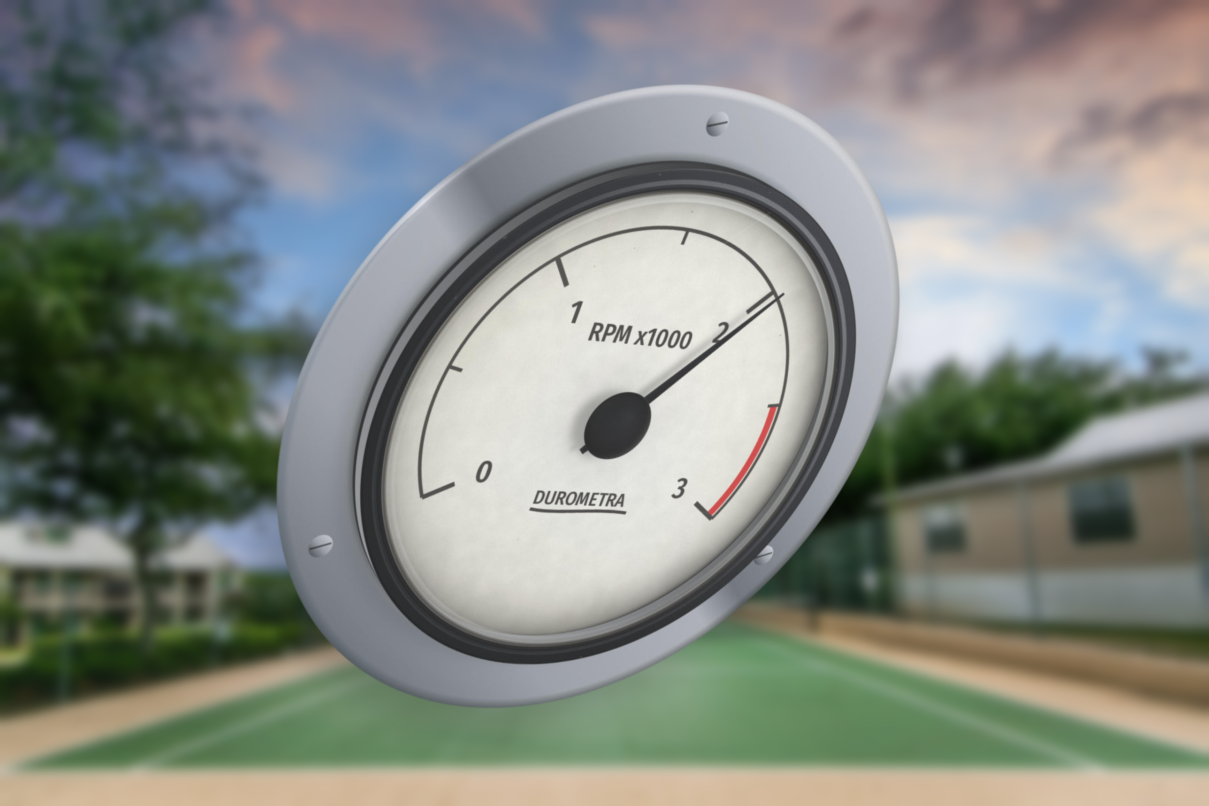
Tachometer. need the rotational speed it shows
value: 2000 rpm
